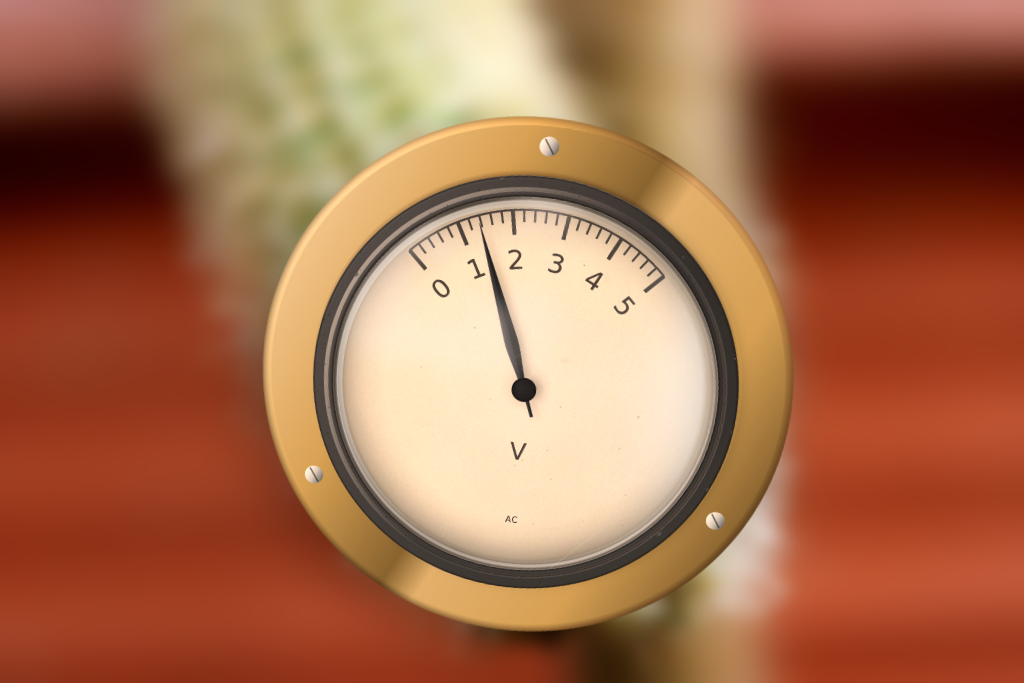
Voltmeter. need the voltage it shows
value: 1.4 V
